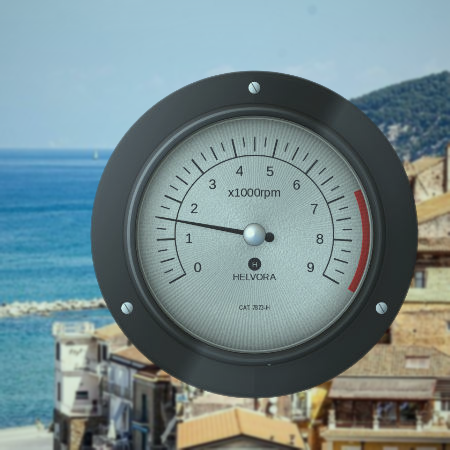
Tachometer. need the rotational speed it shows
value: 1500 rpm
